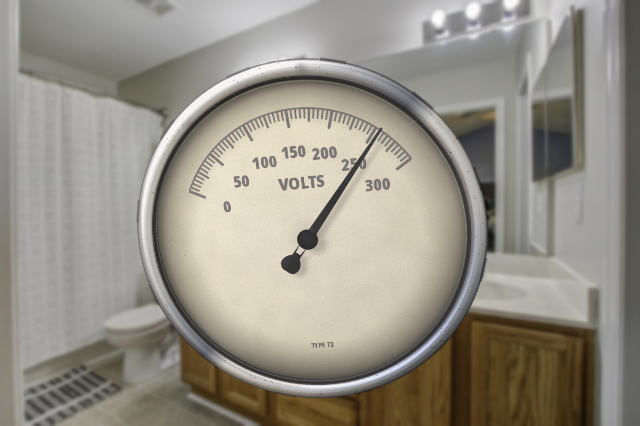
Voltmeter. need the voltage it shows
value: 255 V
